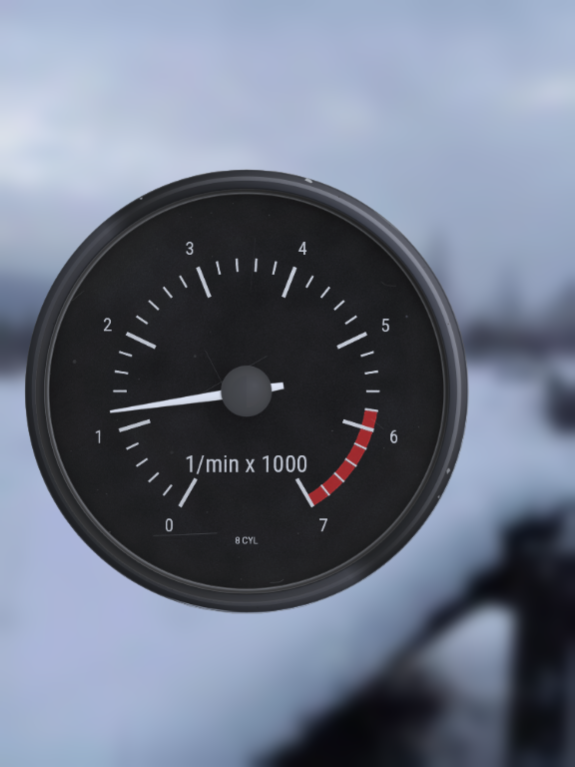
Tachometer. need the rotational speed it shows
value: 1200 rpm
